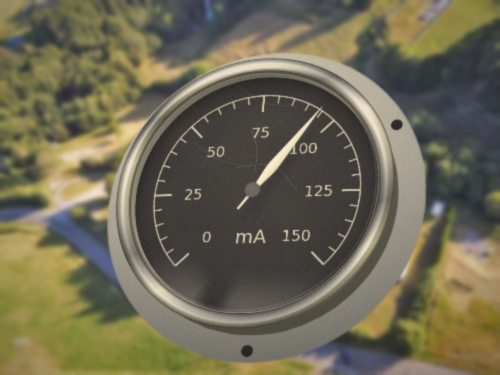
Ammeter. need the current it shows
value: 95 mA
